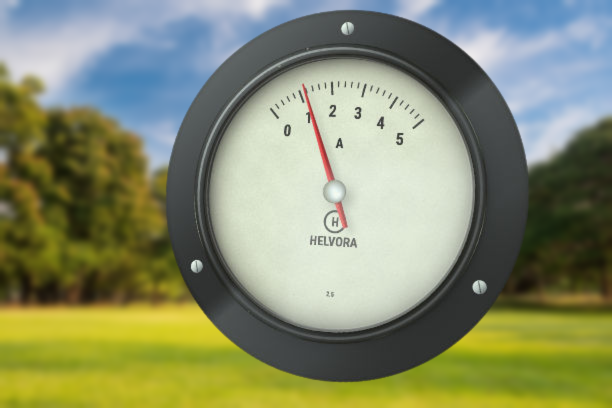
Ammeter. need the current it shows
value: 1.2 A
